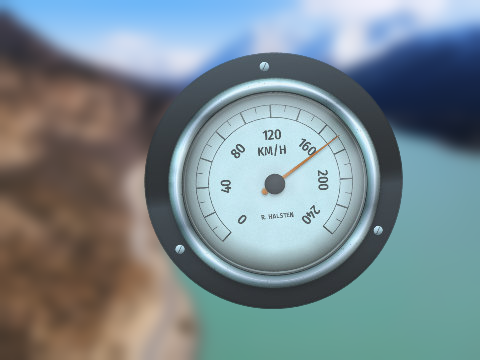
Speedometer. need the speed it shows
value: 170 km/h
